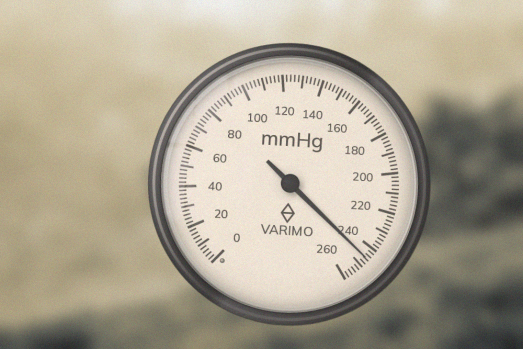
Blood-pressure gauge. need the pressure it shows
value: 246 mmHg
